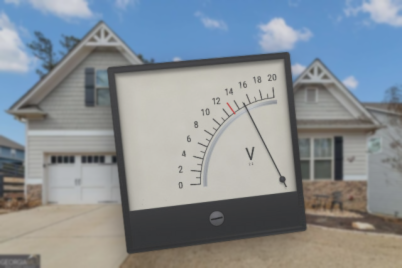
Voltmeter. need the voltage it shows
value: 15 V
